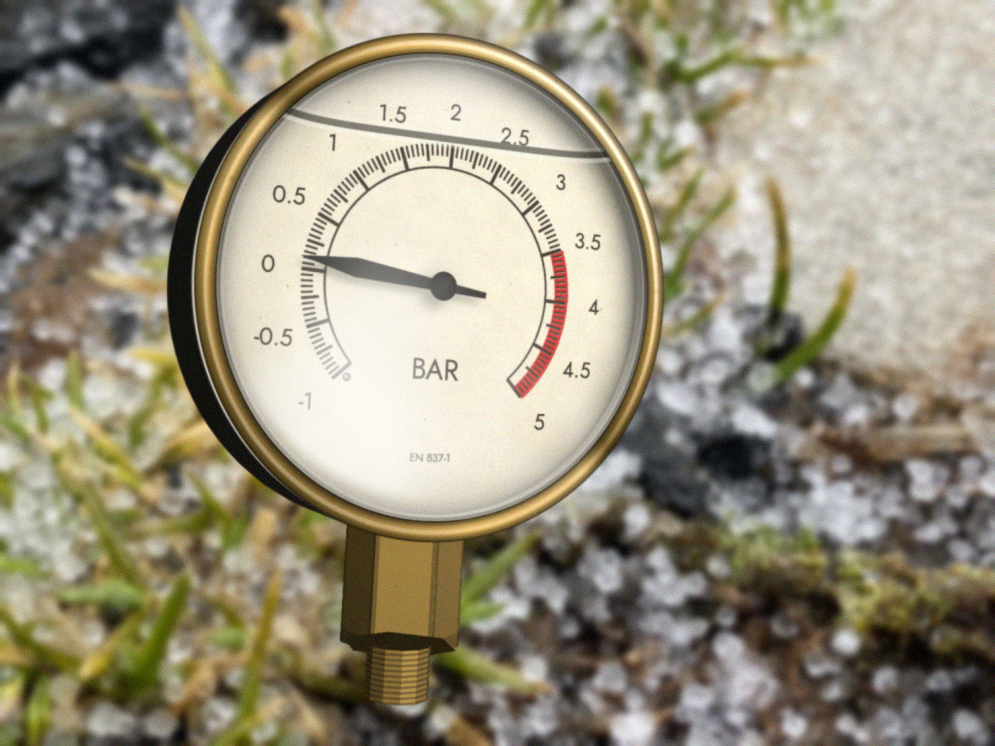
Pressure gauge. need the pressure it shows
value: 0.1 bar
